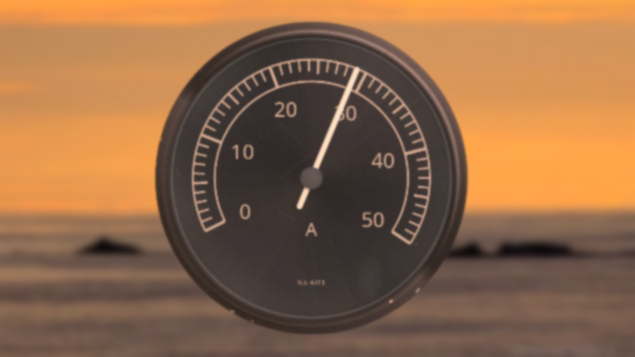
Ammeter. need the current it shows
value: 29 A
